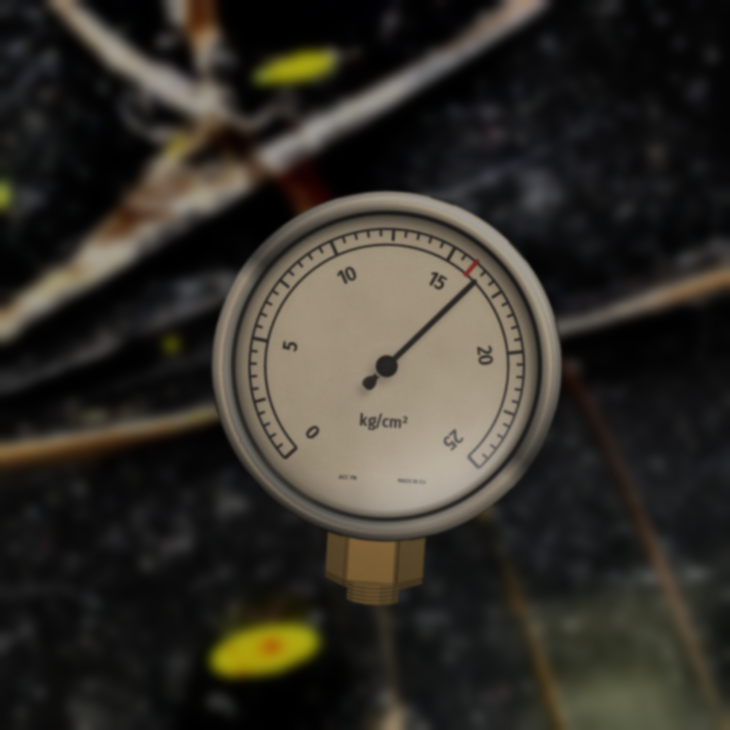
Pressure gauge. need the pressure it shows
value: 16.5 kg/cm²
